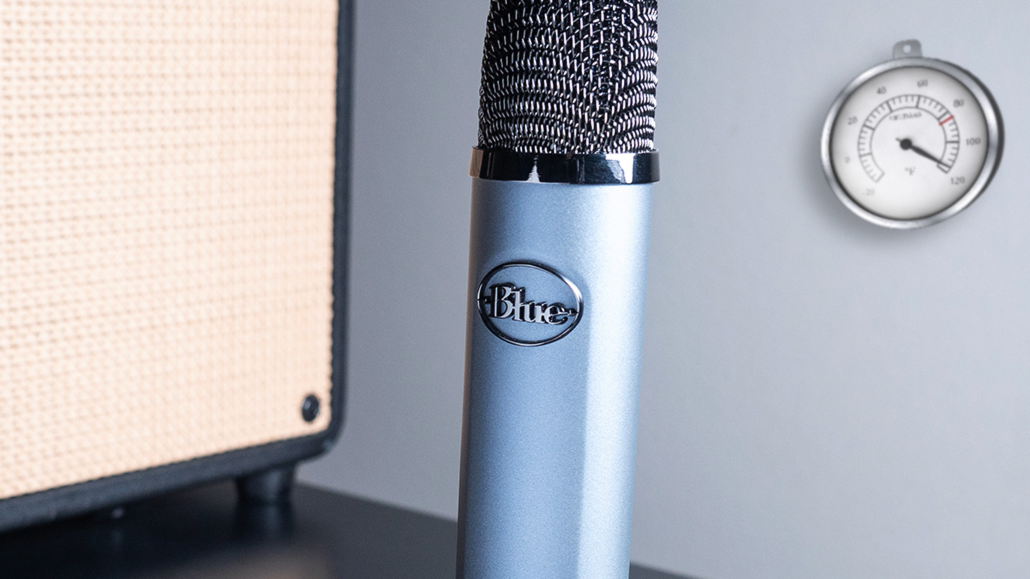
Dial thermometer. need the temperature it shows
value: 116 °F
